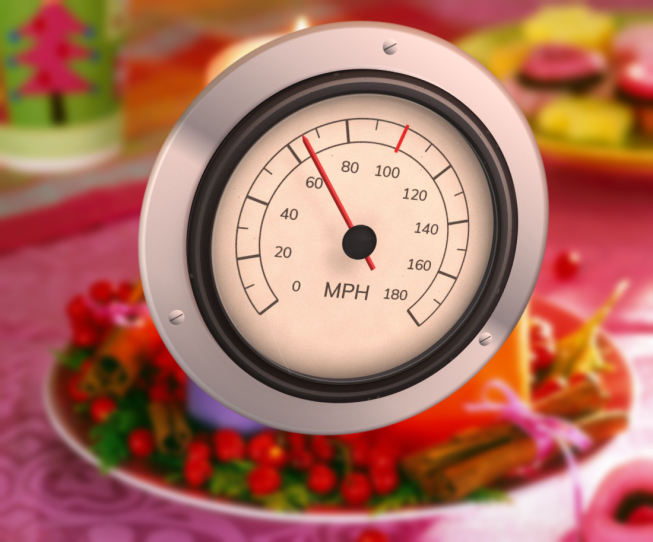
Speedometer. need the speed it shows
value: 65 mph
